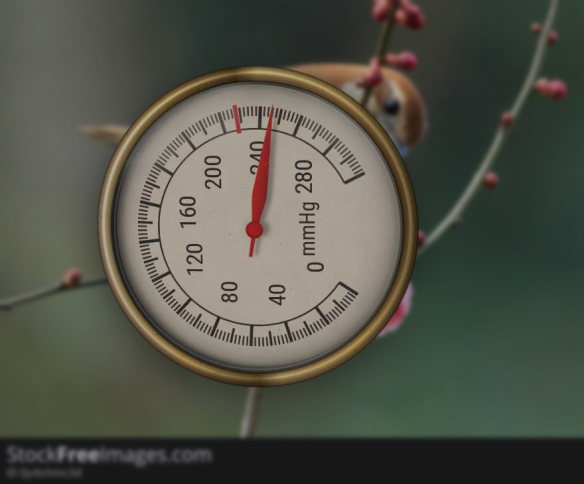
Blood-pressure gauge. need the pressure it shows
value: 246 mmHg
